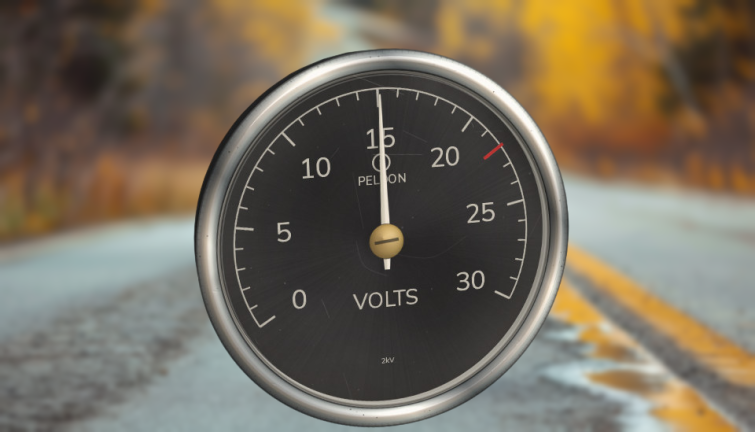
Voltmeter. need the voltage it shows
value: 15 V
